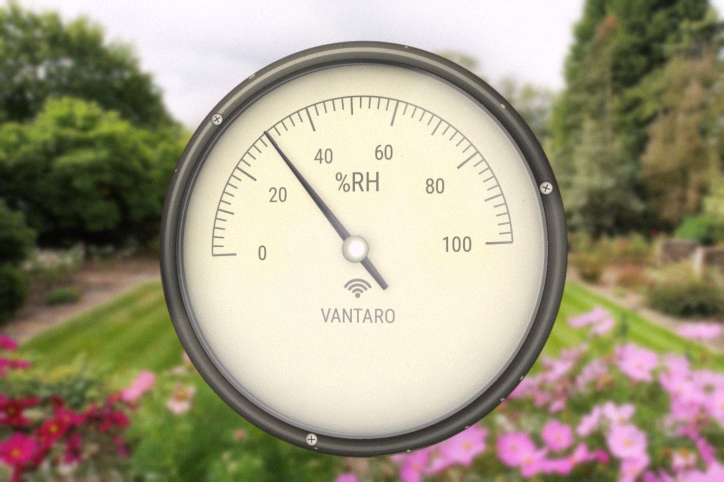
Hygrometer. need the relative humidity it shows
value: 30 %
